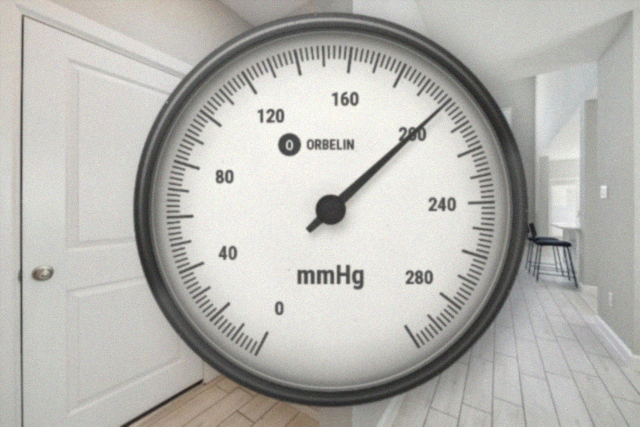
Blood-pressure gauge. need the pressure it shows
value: 200 mmHg
